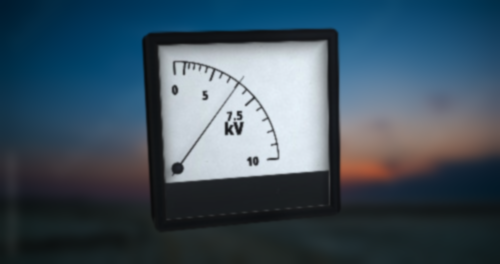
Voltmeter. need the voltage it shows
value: 6.5 kV
